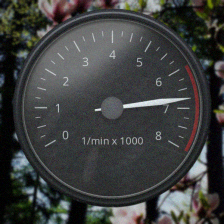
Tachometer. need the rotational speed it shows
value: 6750 rpm
